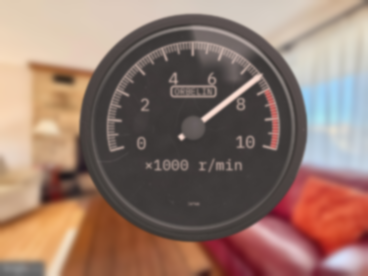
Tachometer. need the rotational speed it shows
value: 7500 rpm
